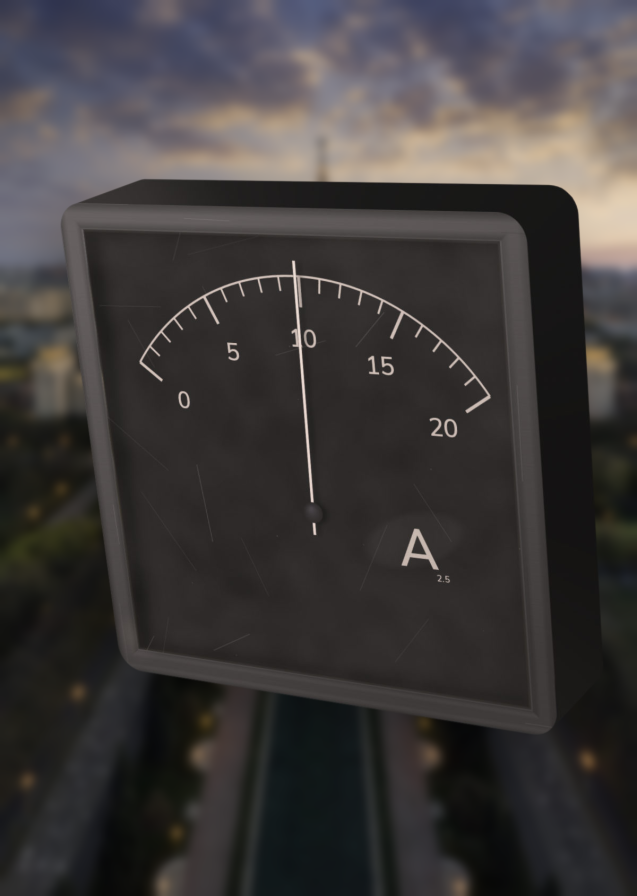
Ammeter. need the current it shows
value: 10 A
